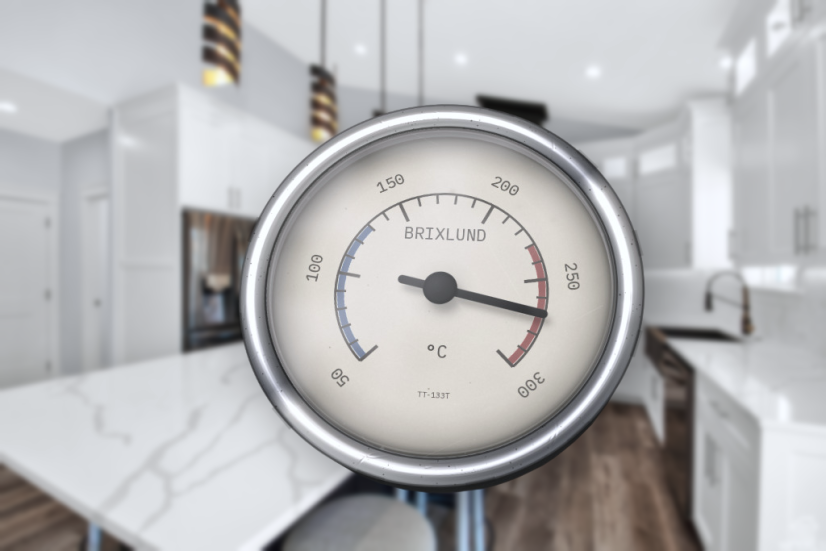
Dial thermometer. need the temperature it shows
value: 270 °C
